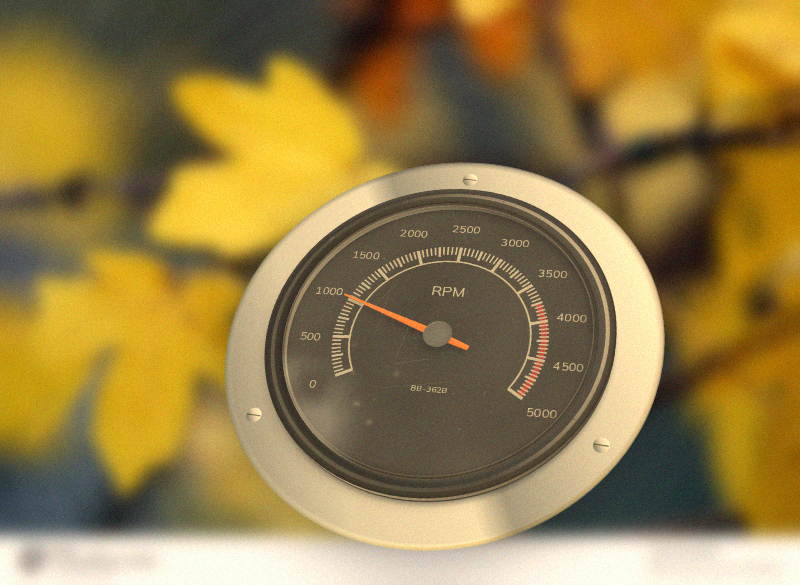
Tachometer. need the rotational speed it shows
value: 1000 rpm
